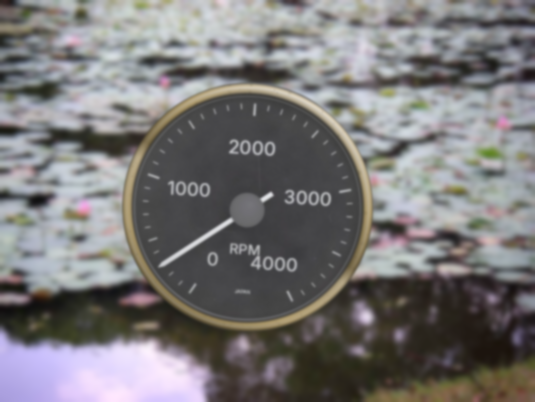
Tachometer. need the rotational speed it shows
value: 300 rpm
